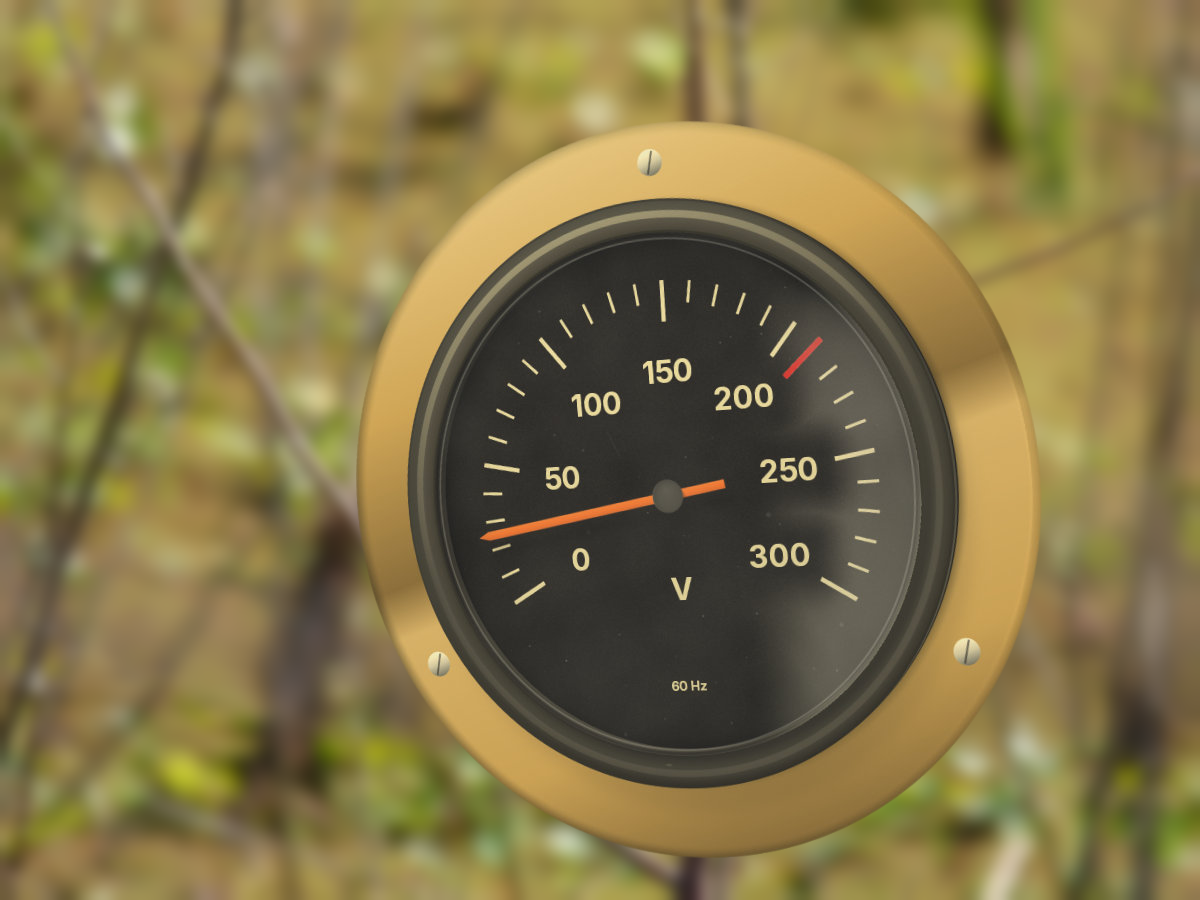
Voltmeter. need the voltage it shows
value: 25 V
